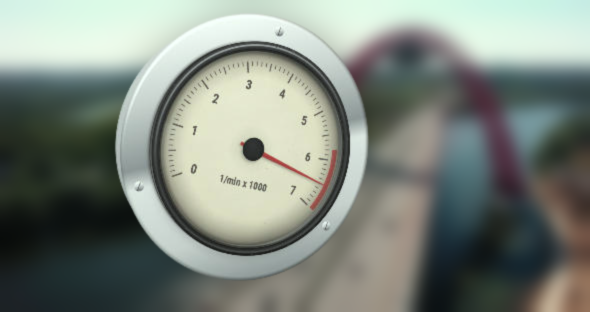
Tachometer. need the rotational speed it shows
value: 6500 rpm
